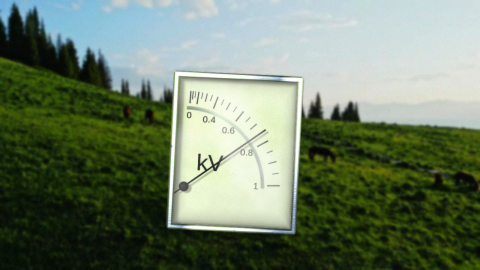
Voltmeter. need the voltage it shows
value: 0.75 kV
